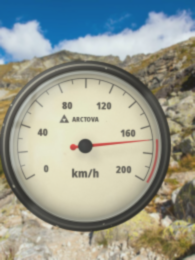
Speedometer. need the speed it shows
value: 170 km/h
